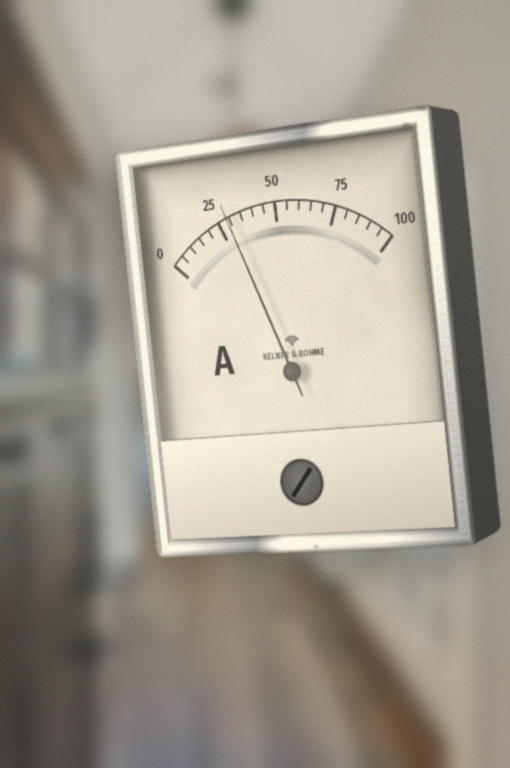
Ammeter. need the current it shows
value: 30 A
